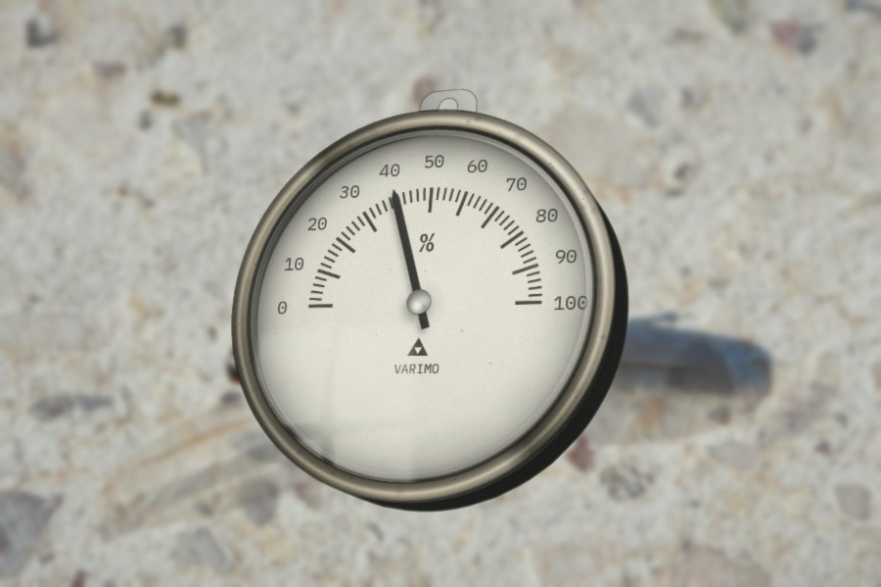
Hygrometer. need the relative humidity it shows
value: 40 %
